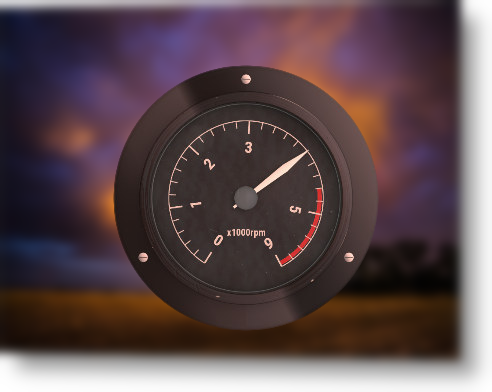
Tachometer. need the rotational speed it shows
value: 4000 rpm
